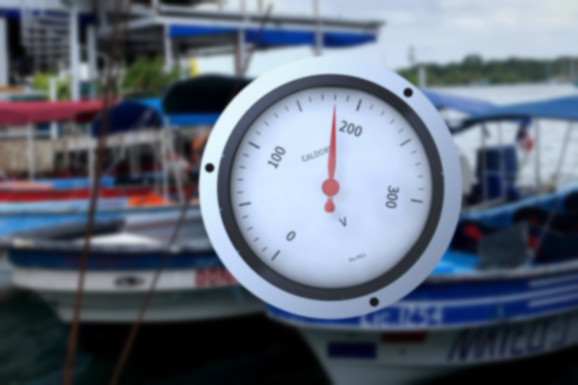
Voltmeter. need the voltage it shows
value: 180 V
